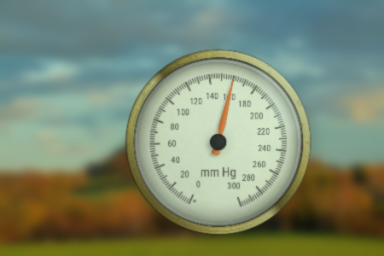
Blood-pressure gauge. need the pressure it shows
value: 160 mmHg
